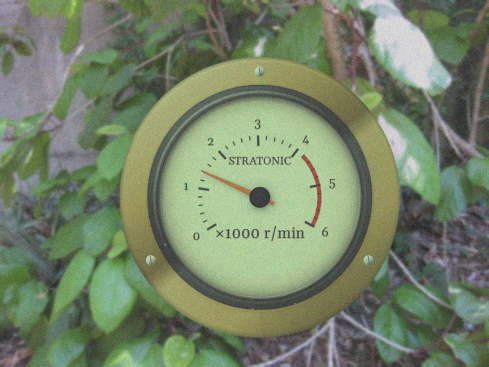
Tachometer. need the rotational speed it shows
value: 1400 rpm
